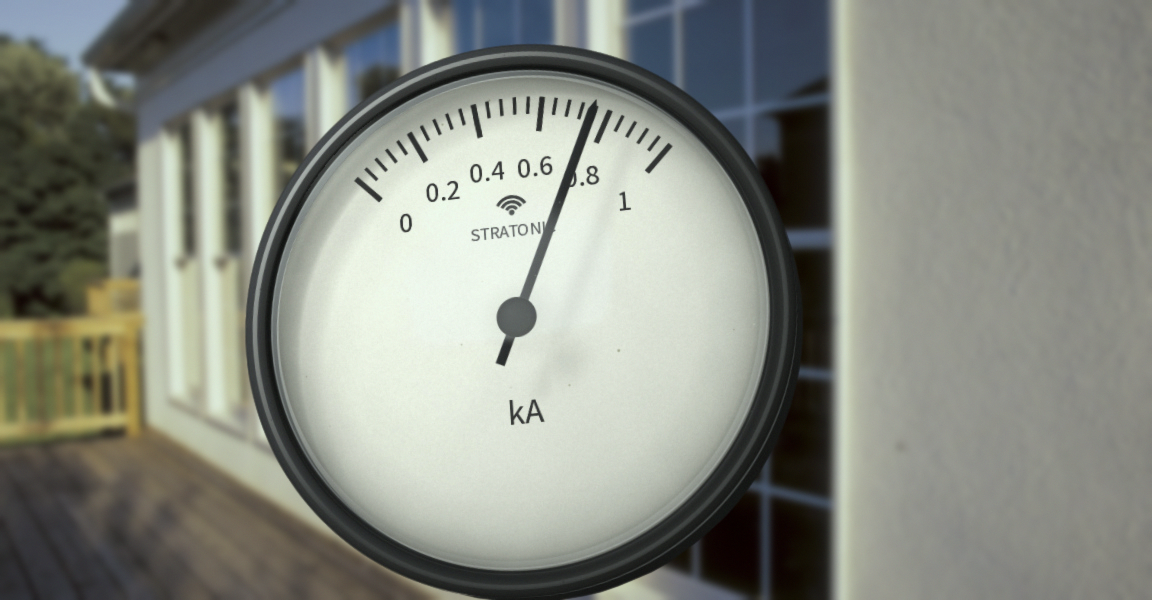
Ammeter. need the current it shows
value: 0.76 kA
